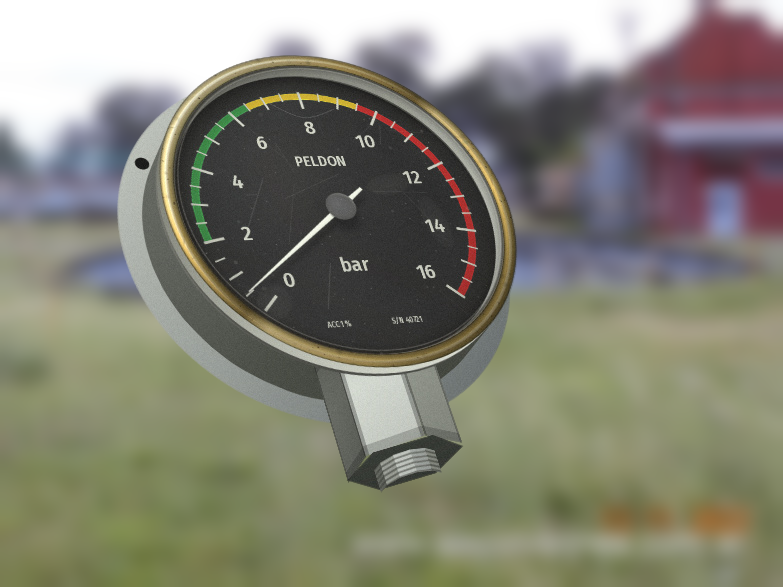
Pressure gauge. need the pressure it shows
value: 0.5 bar
